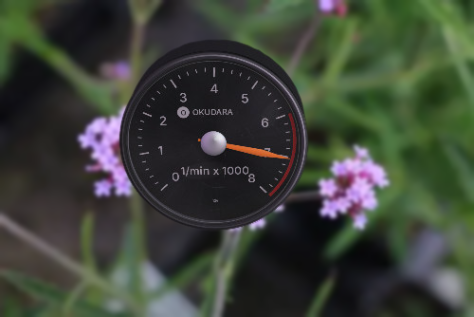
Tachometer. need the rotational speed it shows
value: 7000 rpm
